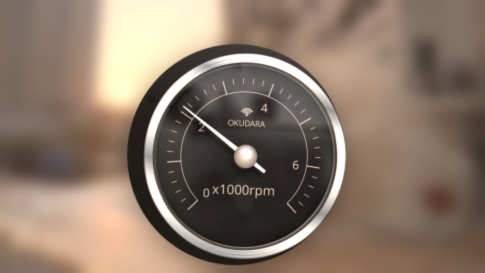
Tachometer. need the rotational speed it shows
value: 2100 rpm
